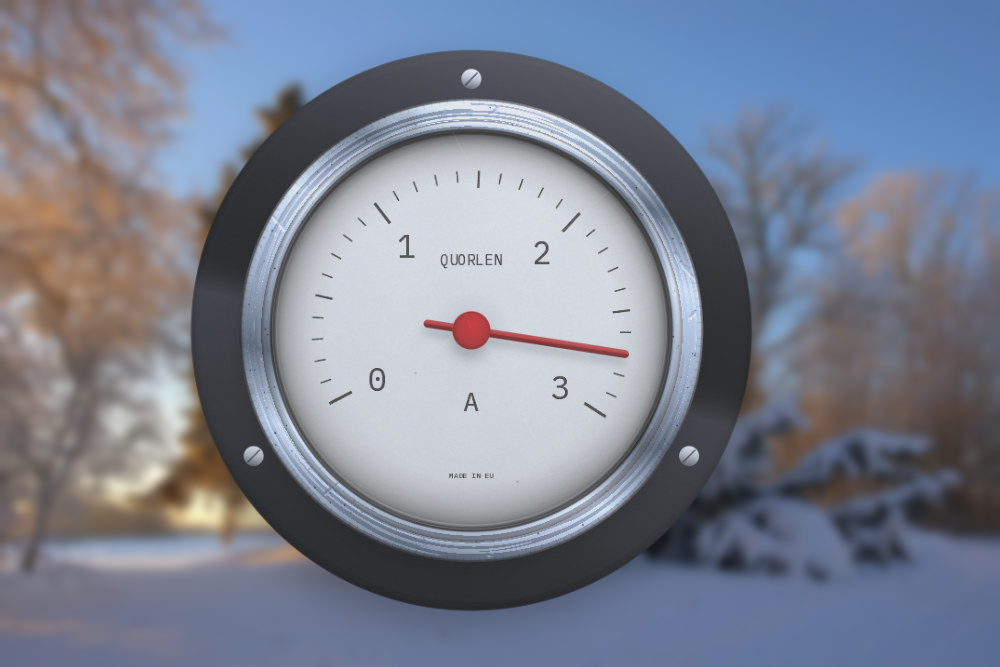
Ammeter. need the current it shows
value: 2.7 A
